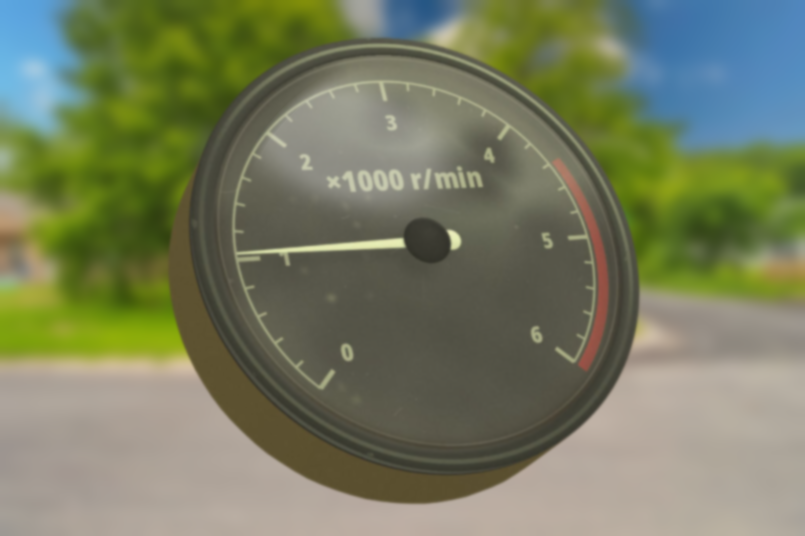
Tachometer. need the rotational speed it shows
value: 1000 rpm
